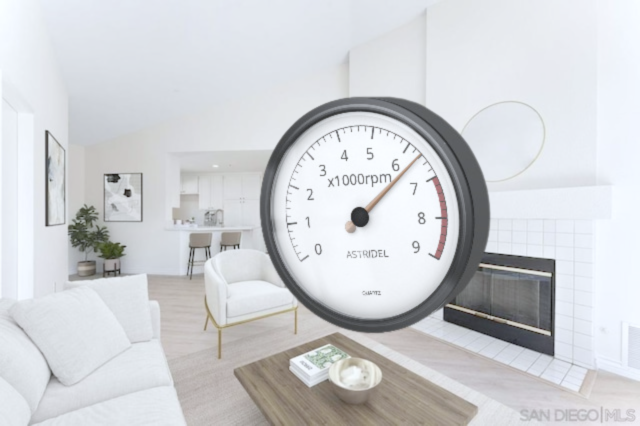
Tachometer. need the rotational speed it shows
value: 6400 rpm
